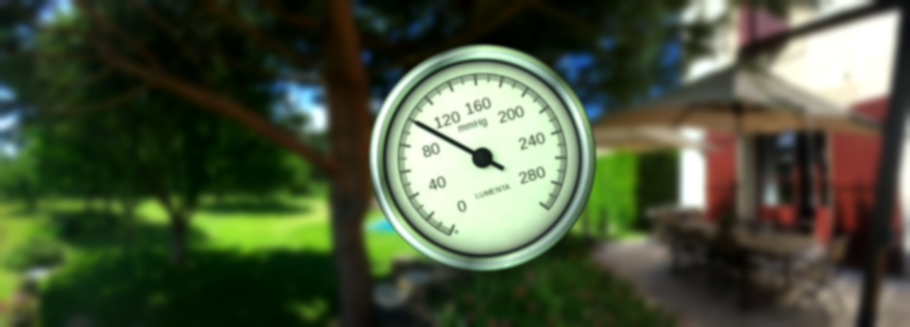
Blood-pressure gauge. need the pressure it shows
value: 100 mmHg
